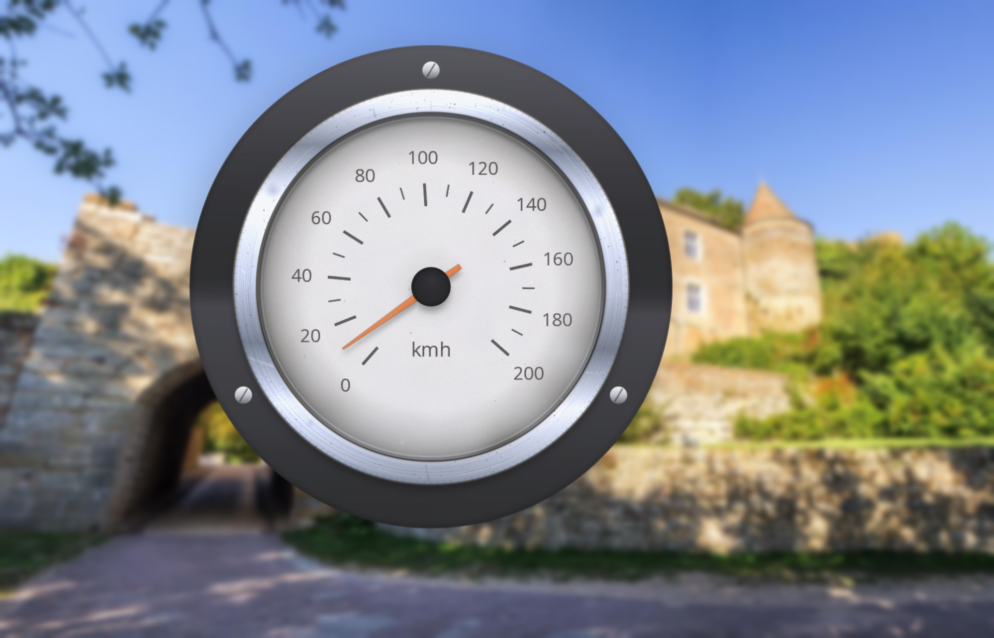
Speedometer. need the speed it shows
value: 10 km/h
